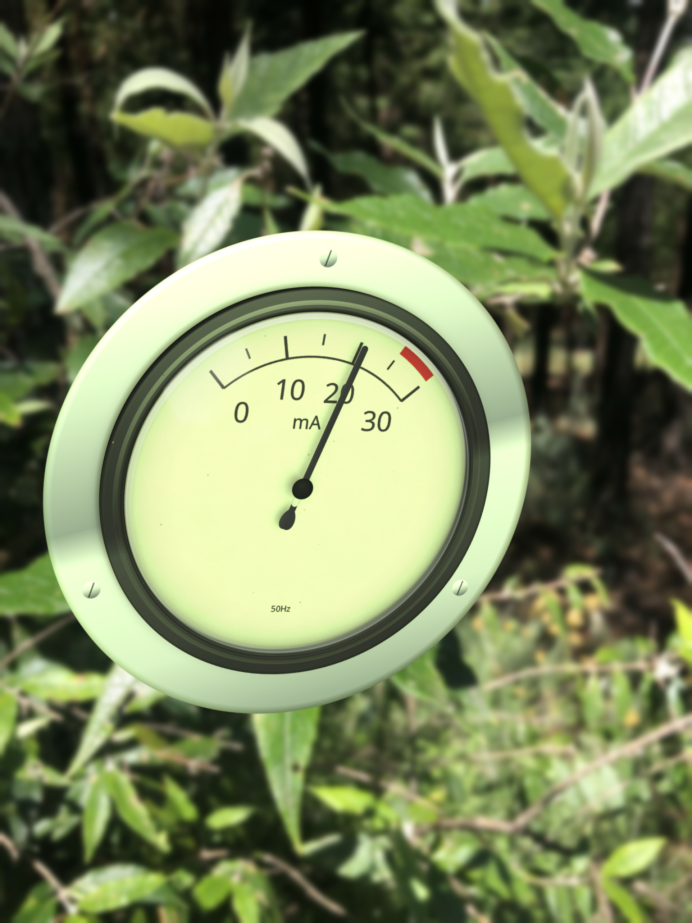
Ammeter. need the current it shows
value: 20 mA
